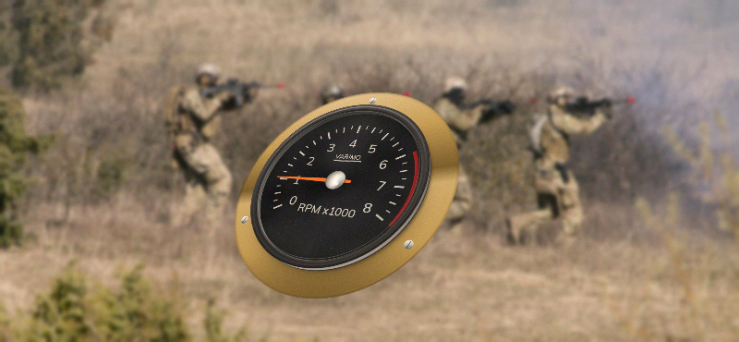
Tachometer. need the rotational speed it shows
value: 1000 rpm
